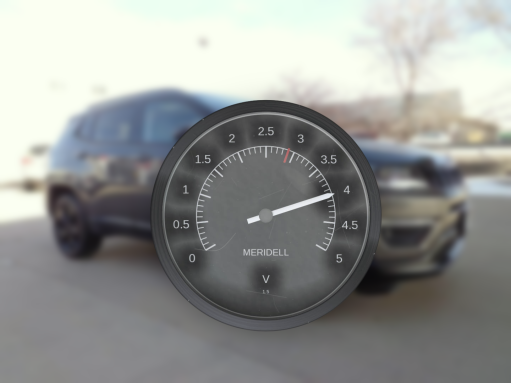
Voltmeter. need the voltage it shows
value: 4 V
